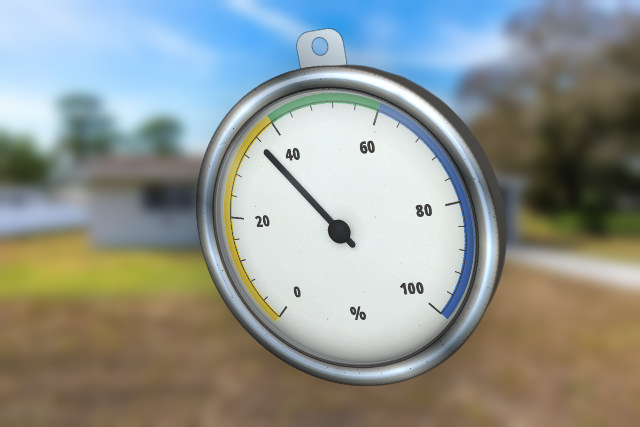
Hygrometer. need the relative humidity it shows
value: 36 %
